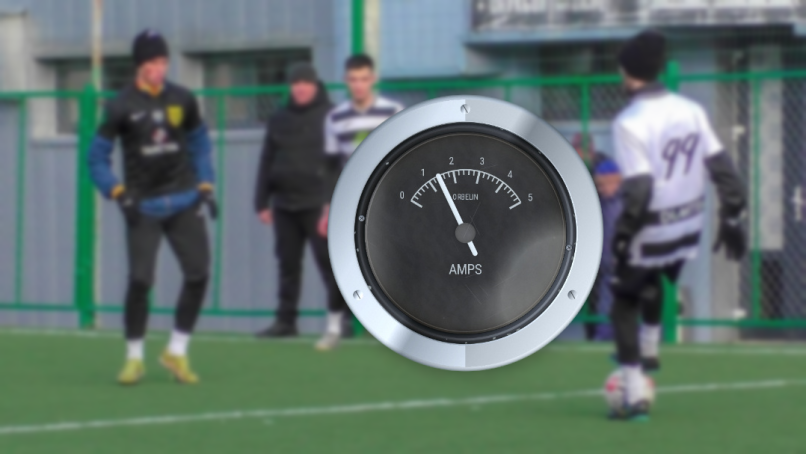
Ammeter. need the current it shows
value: 1.4 A
